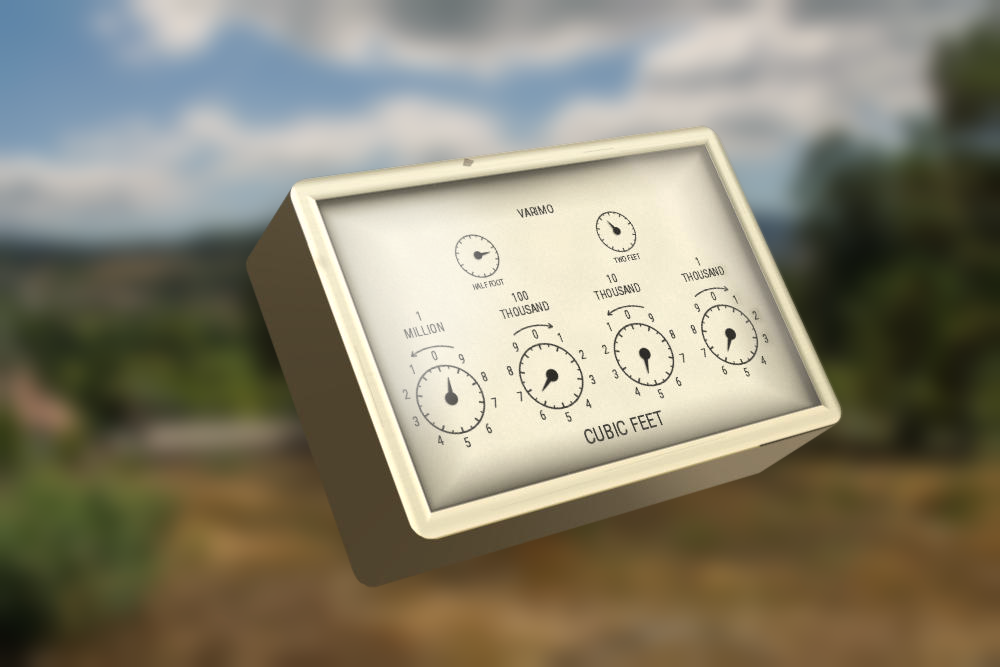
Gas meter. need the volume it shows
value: 964600 ft³
